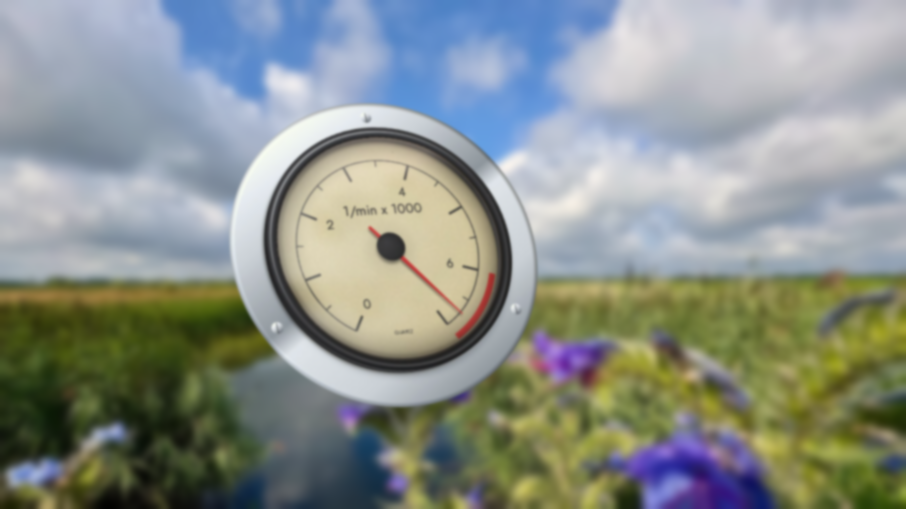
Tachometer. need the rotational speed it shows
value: 6750 rpm
